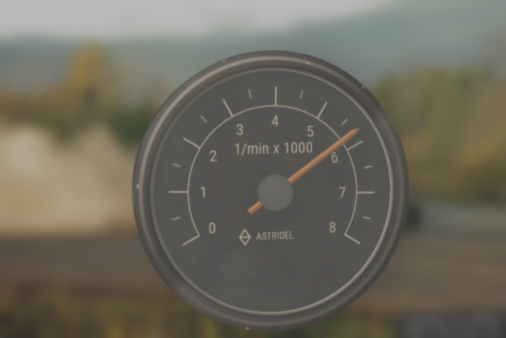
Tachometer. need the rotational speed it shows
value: 5750 rpm
